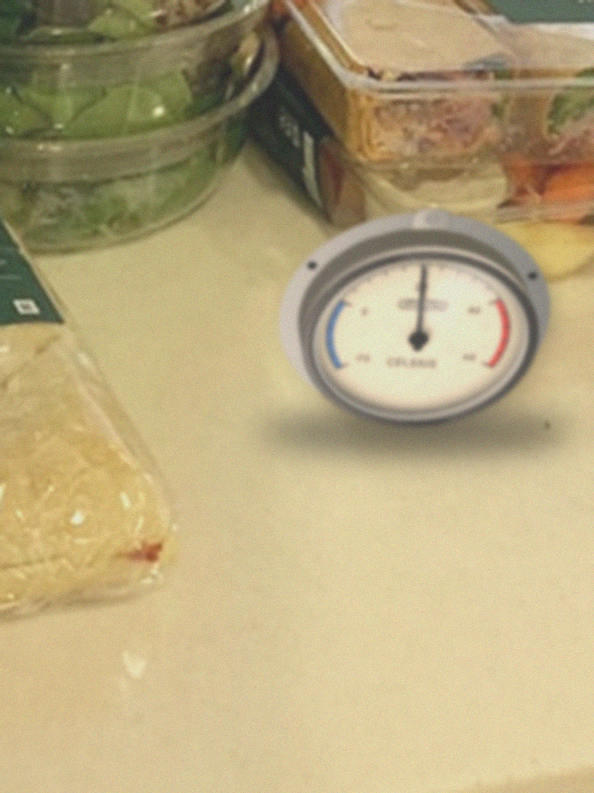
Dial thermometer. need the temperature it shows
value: 20 °C
